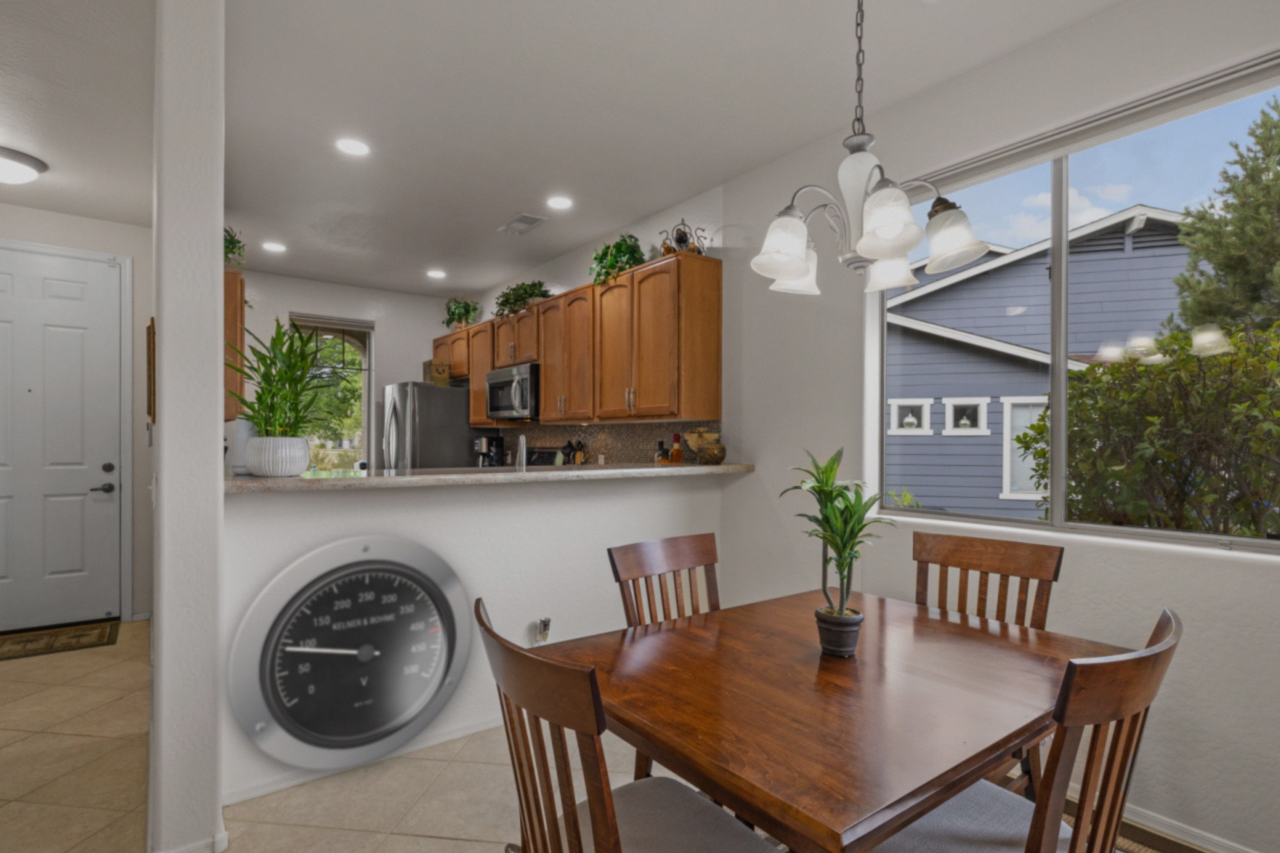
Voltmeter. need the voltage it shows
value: 90 V
